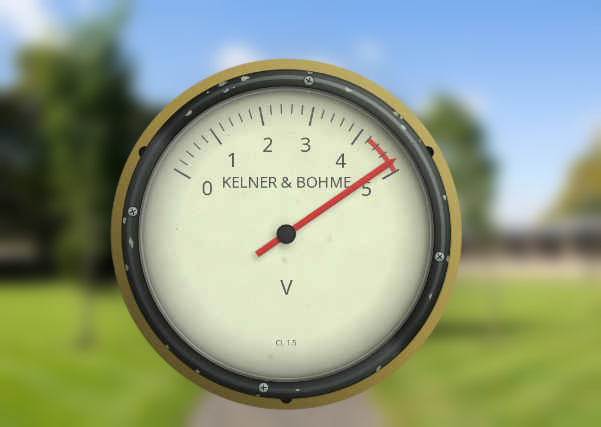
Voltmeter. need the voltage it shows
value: 4.8 V
